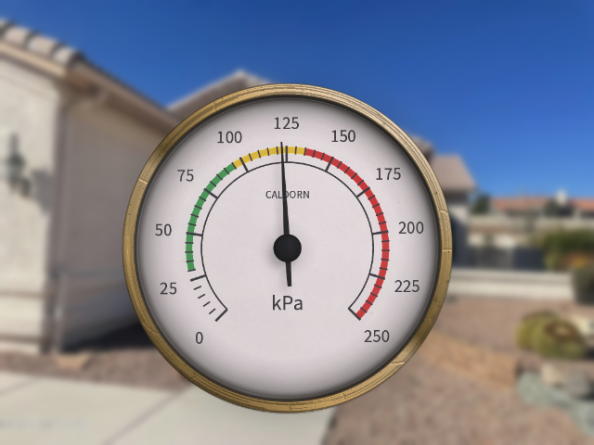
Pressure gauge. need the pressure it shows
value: 122.5 kPa
